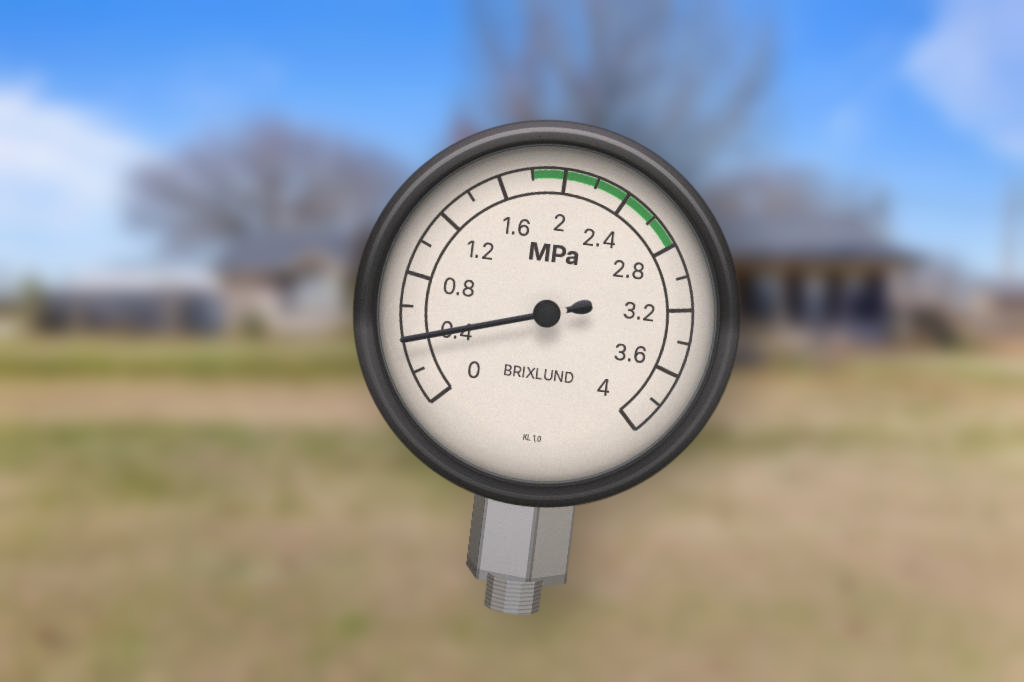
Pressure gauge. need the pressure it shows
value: 0.4 MPa
